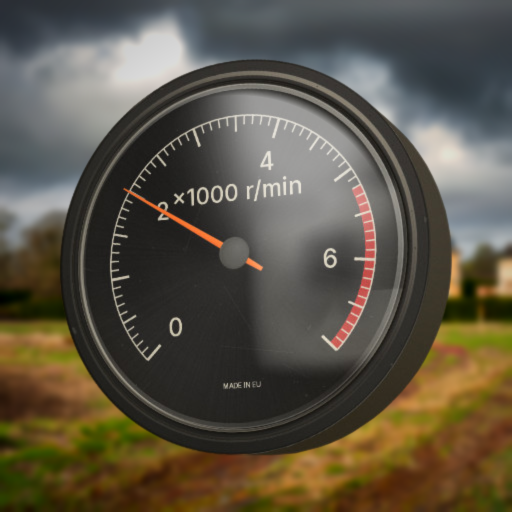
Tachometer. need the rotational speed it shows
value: 2000 rpm
